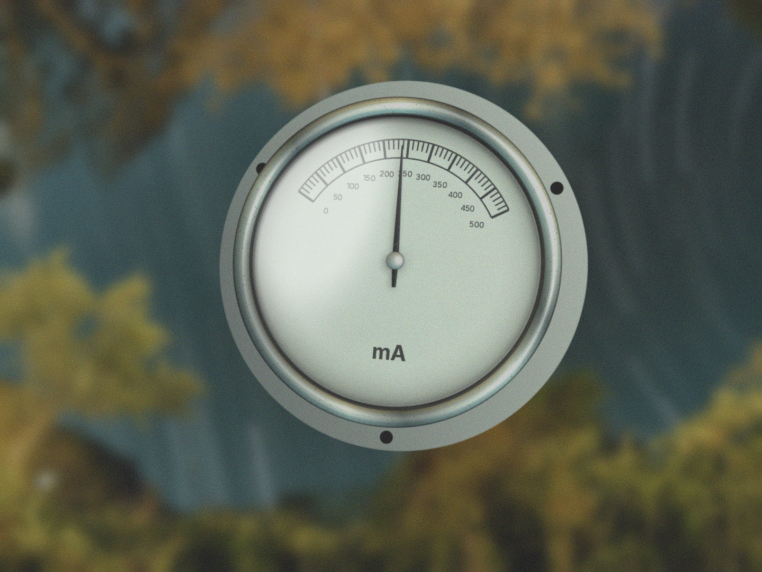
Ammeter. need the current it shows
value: 240 mA
